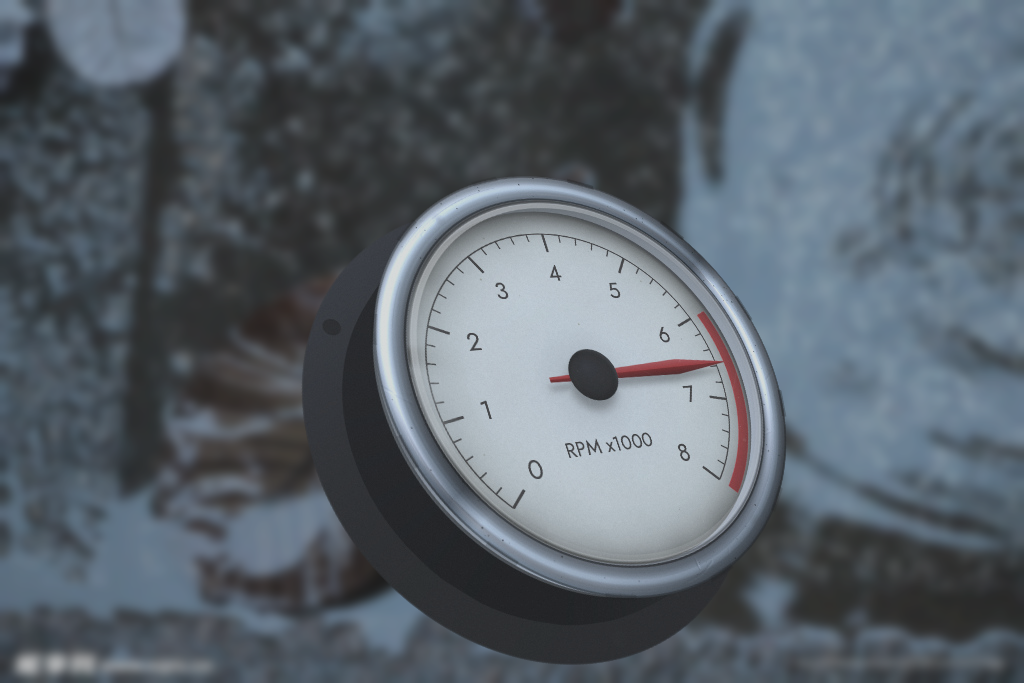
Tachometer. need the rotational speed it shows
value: 6600 rpm
